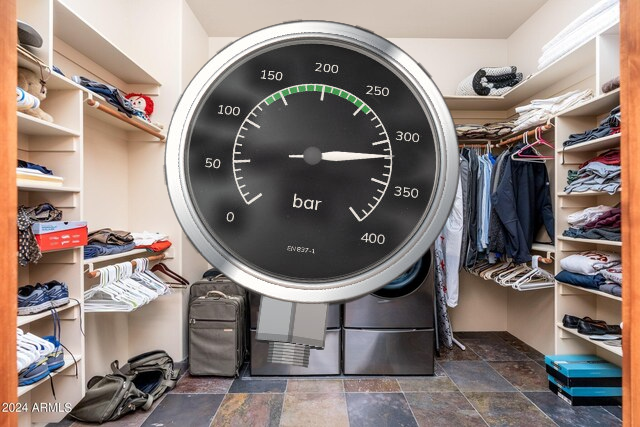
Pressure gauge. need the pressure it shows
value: 320 bar
